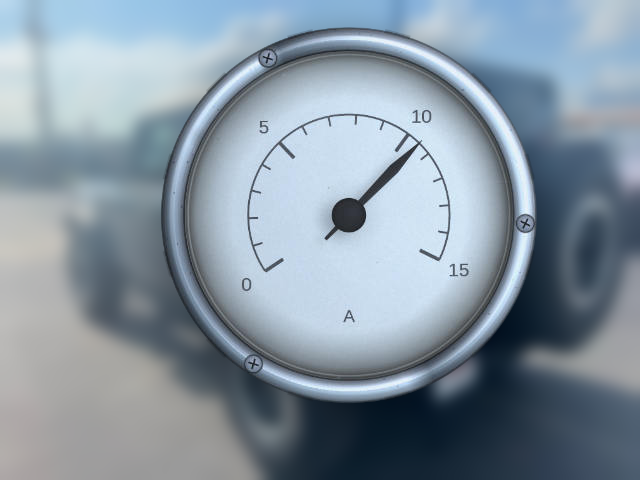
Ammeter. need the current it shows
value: 10.5 A
